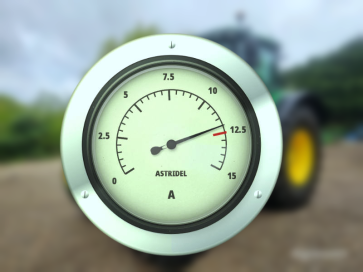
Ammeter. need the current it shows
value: 12 A
